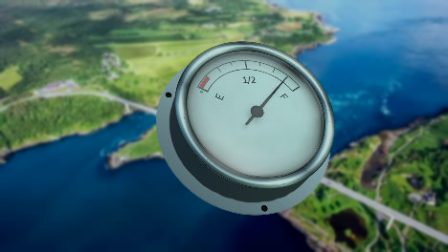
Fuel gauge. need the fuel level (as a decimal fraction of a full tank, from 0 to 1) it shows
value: 0.875
